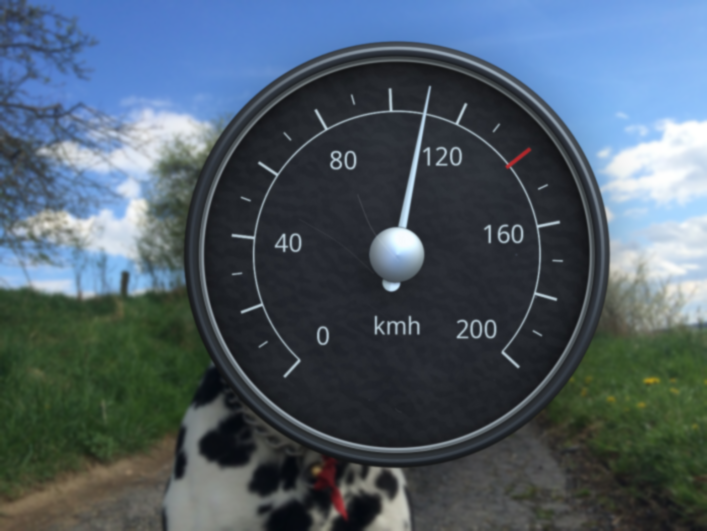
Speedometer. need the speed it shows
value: 110 km/h
